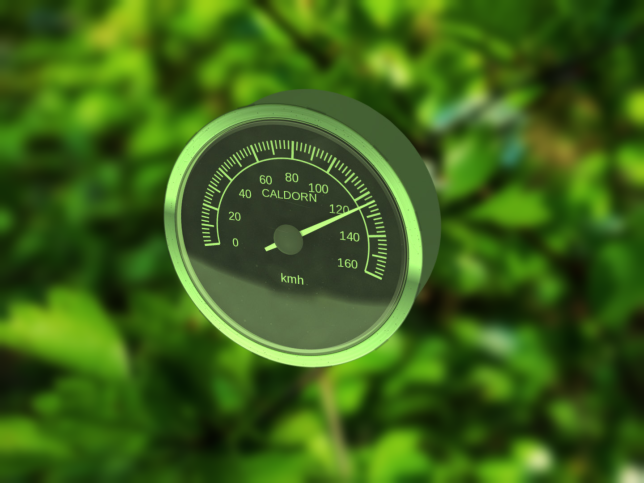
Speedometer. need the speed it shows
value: 124 km/h
